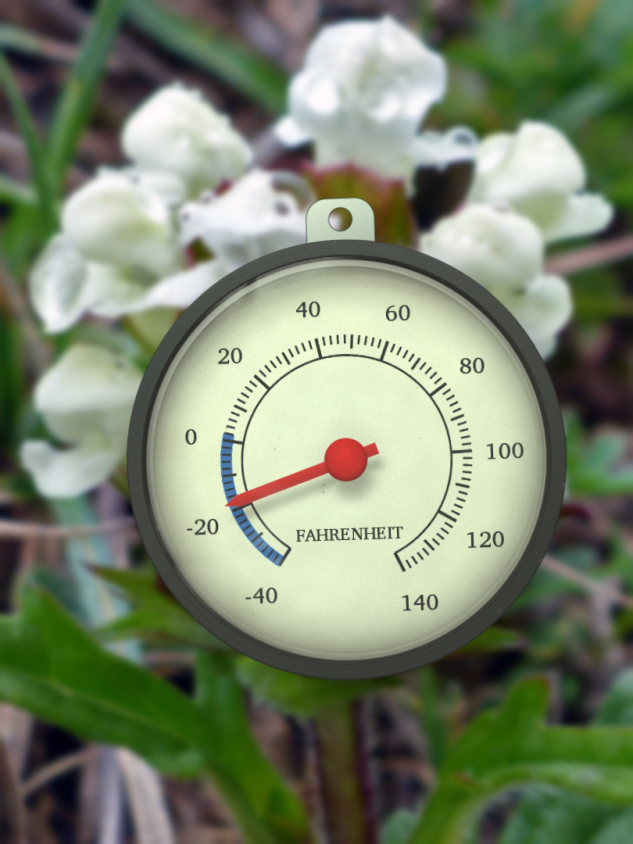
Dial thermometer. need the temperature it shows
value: -18 °F
